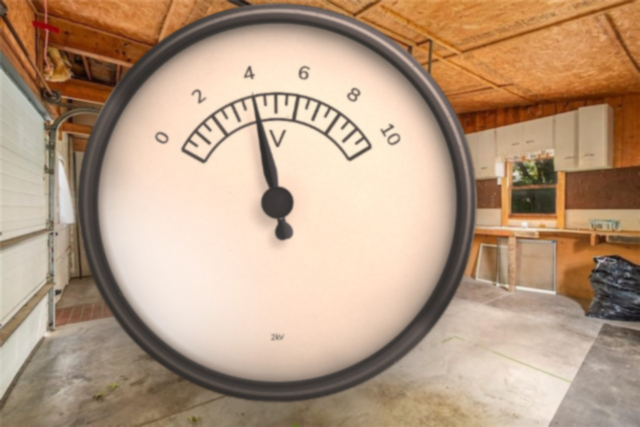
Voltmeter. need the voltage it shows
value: 4 V
